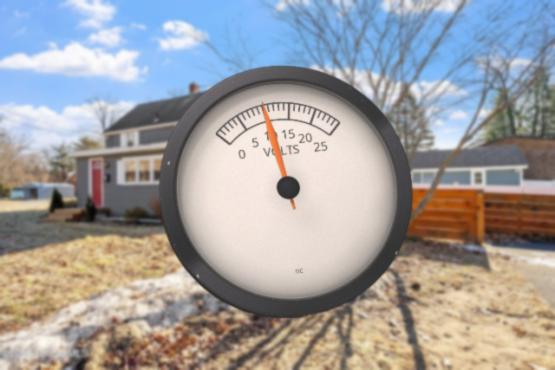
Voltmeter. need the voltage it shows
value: 10 V
